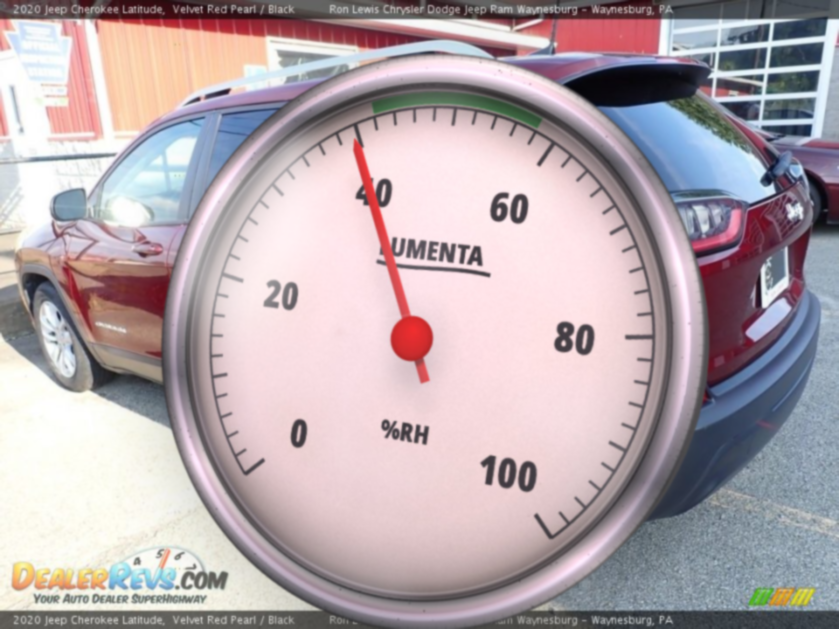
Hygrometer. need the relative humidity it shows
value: 40 %
